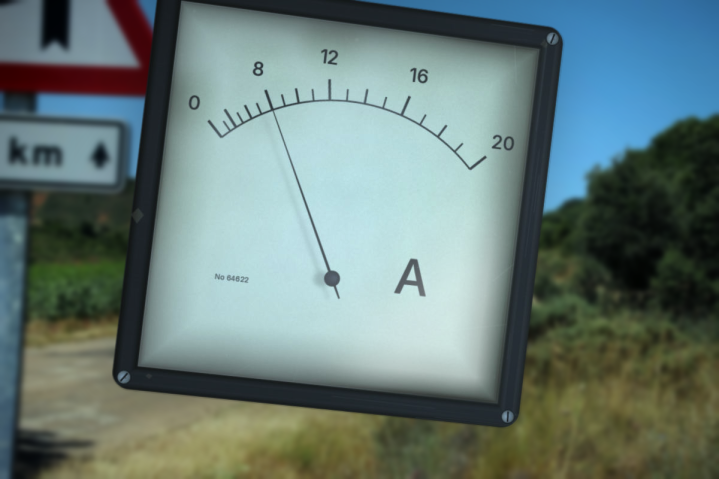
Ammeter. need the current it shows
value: 8 A
